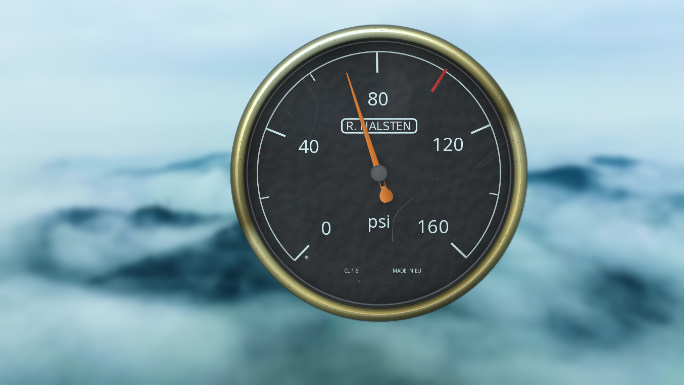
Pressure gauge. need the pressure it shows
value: 70 psi
